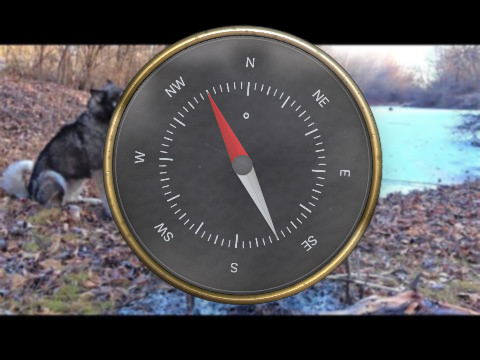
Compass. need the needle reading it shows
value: 330 °
